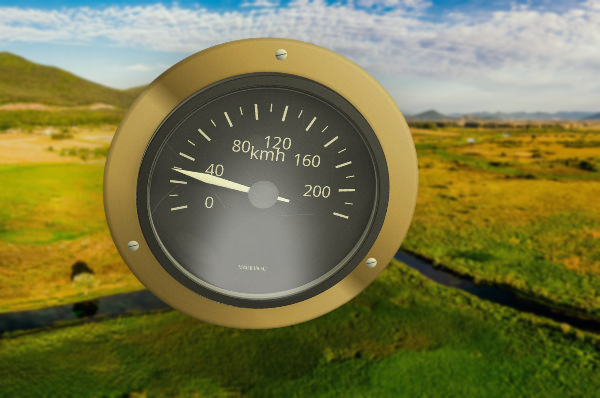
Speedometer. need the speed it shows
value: 30 km/h
